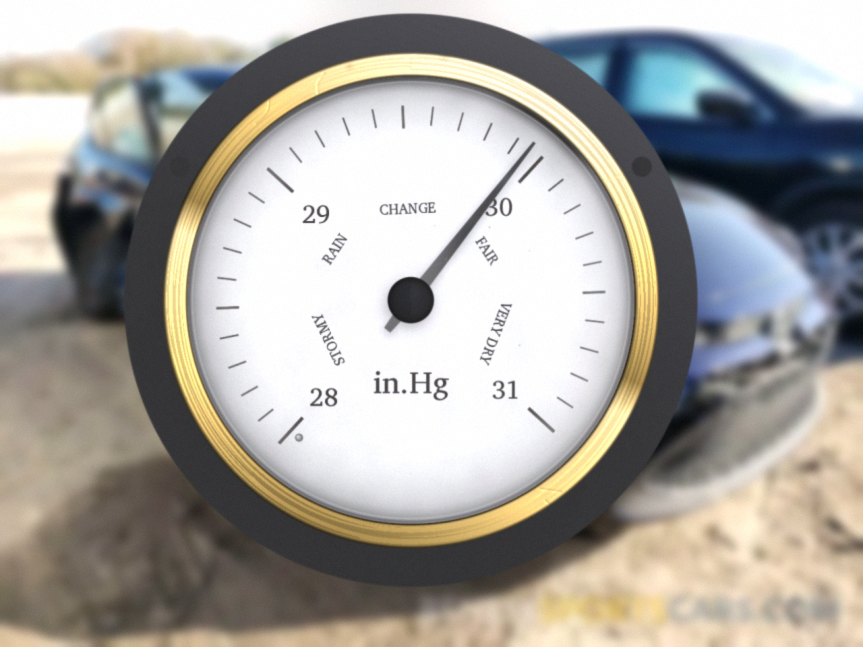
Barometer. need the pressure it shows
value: 29.95 inHg
